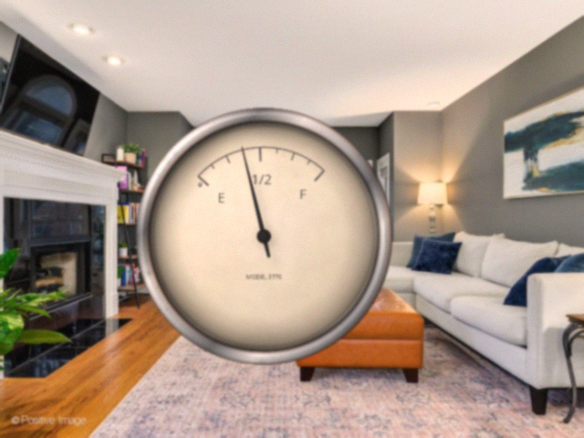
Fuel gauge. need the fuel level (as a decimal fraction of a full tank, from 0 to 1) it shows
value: 0.375
